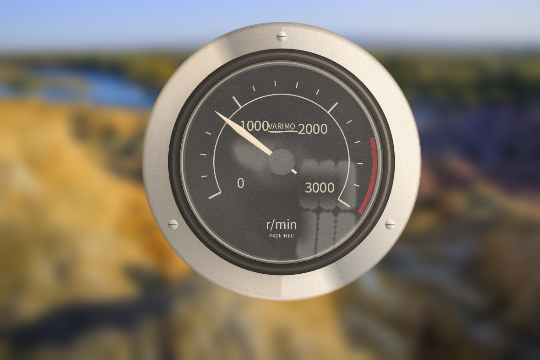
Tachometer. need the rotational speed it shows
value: 800 rpm
